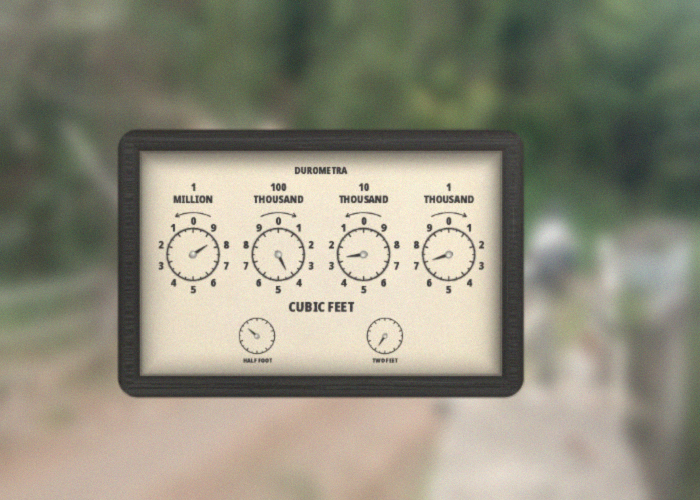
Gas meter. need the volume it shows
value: 842700 ft³
